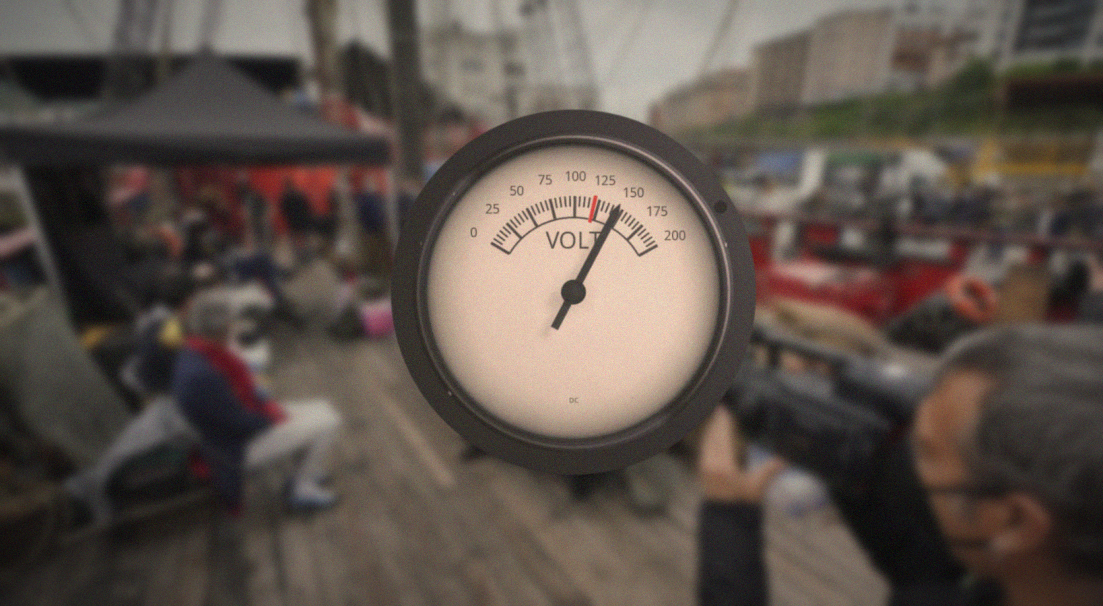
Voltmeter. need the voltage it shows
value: 145 V
